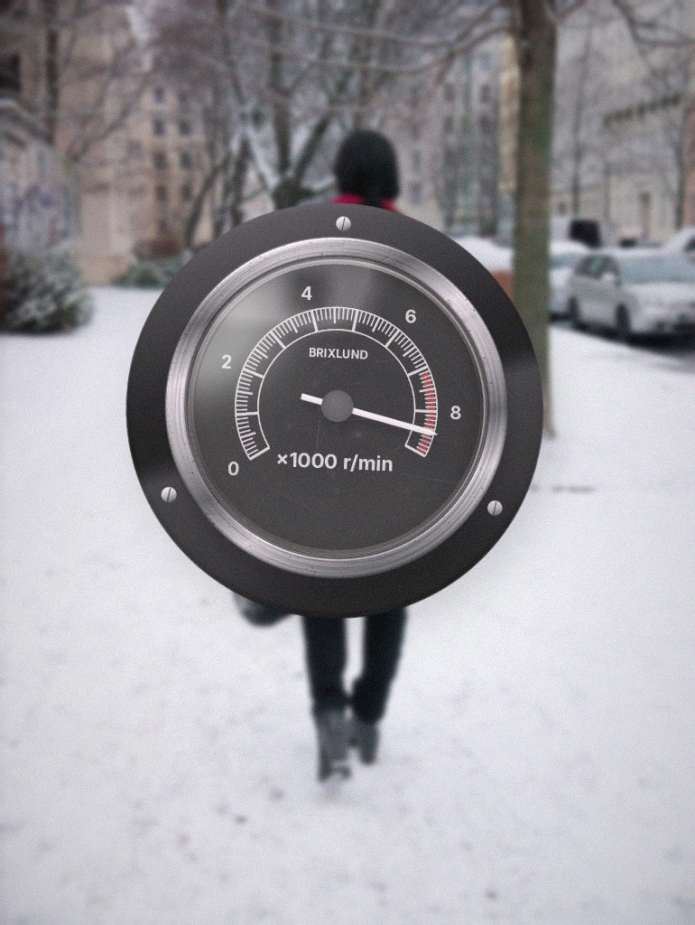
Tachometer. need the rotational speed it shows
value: 8500 rpm
